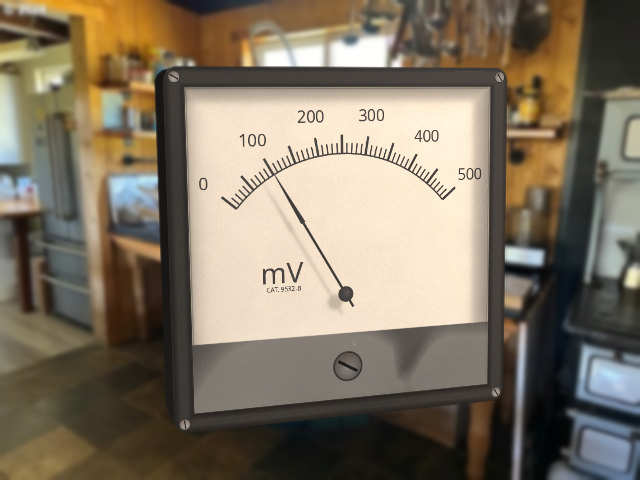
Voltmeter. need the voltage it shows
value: 100 mV
